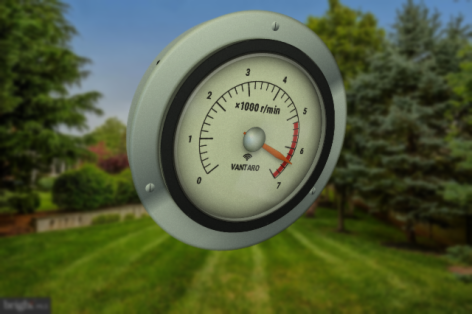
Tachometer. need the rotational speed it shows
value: 6400 rpm
